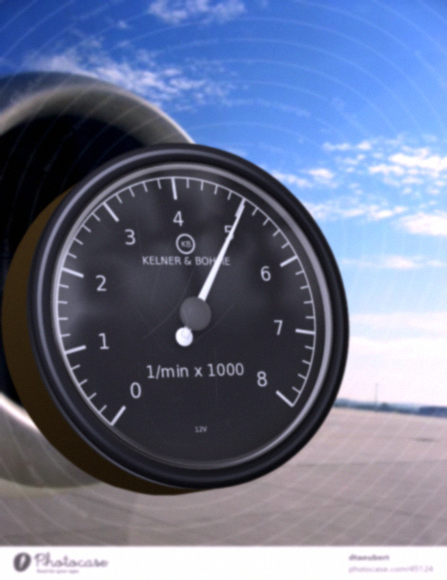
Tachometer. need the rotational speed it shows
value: 5000 rpm
